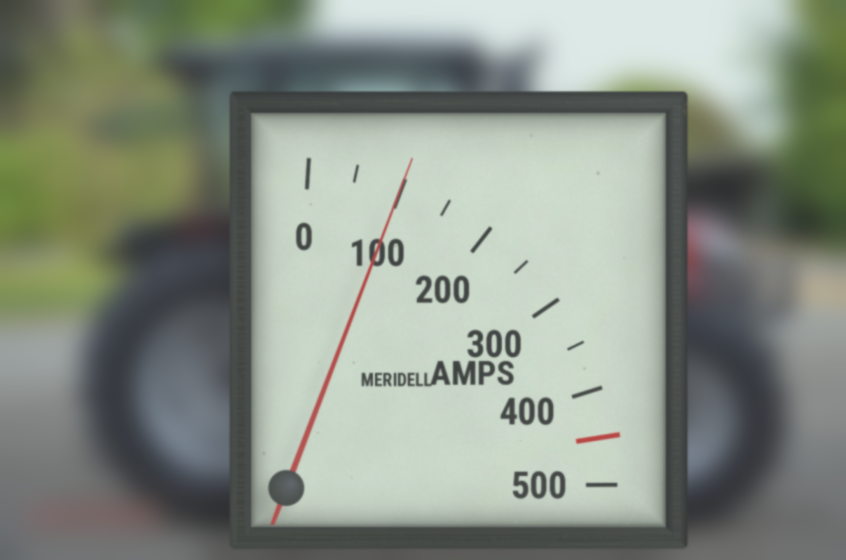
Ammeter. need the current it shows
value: 100 A
